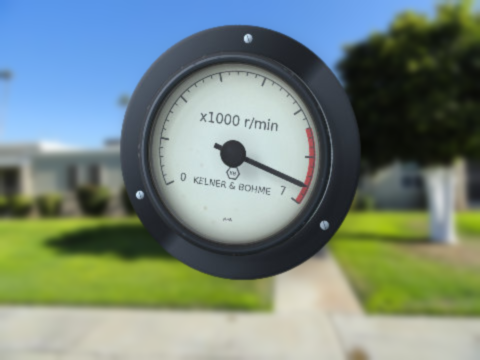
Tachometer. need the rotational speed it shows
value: 6600 rpm
